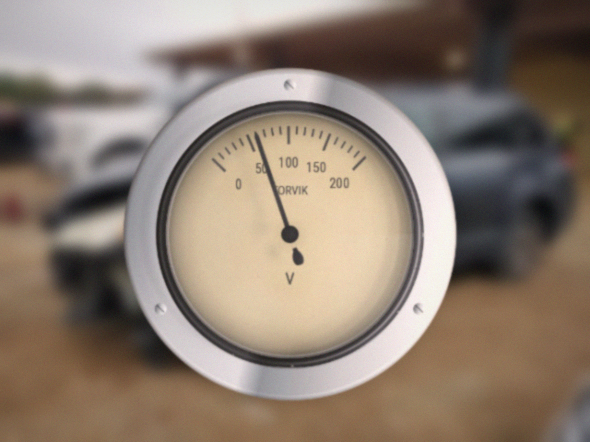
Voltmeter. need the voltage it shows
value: 60 V
